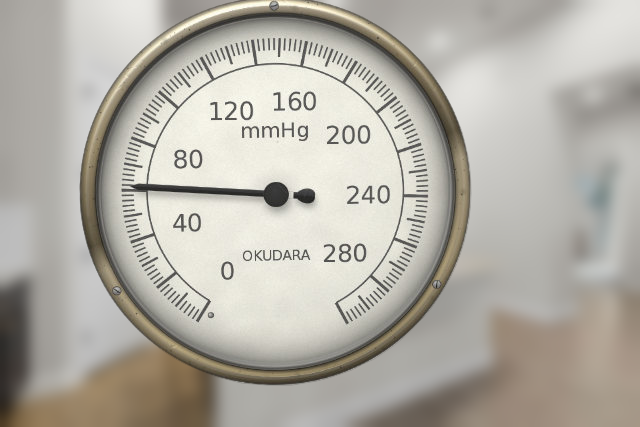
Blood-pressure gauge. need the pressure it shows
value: 62 mmHg
